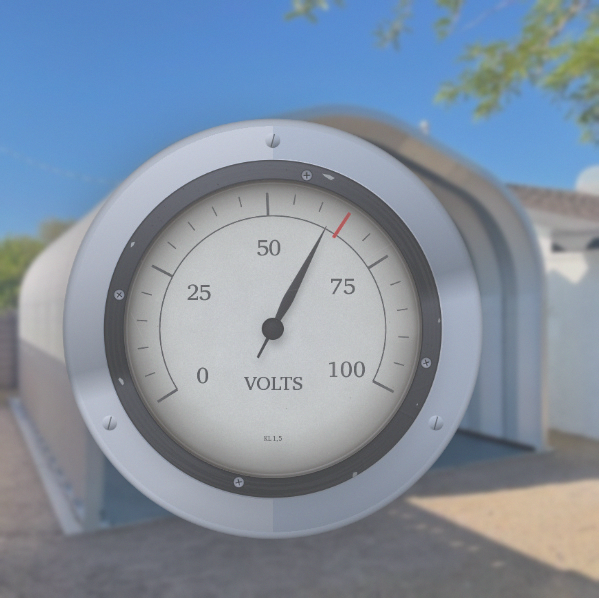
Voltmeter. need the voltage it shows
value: 62.5 V
